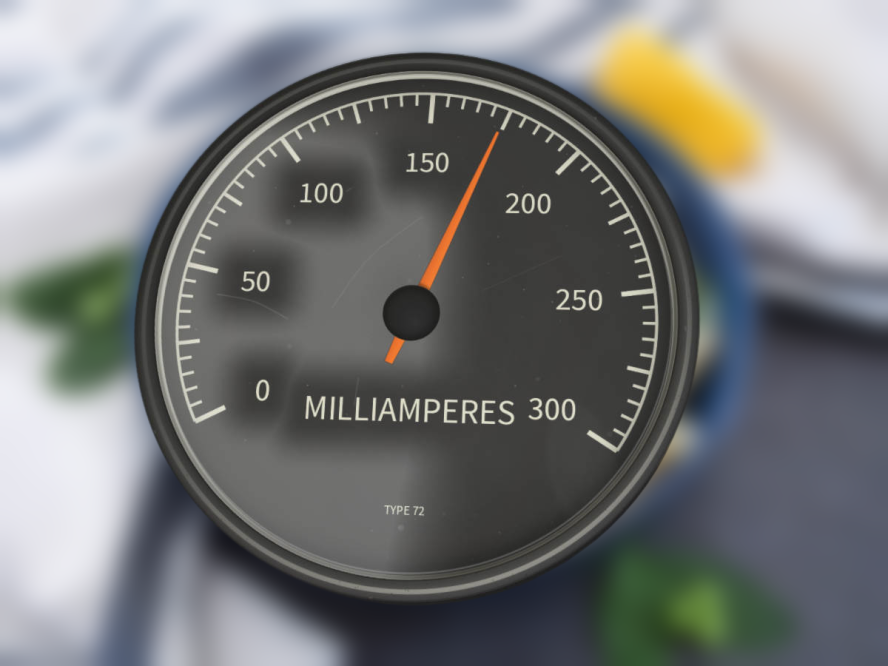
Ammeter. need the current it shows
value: 175 mA
